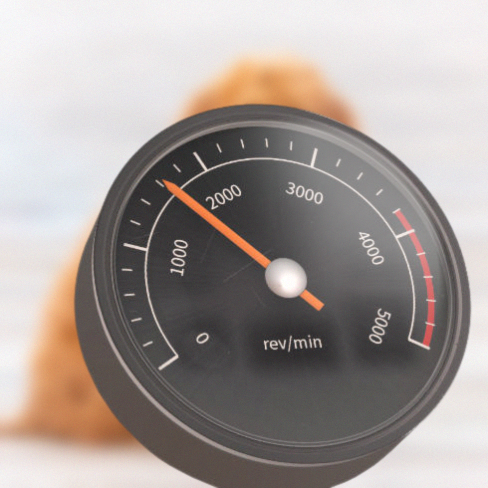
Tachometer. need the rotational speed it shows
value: 1600 rpm
